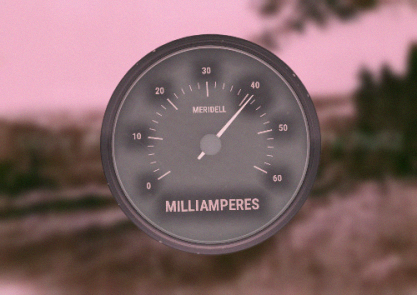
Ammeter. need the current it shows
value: 41 mA
